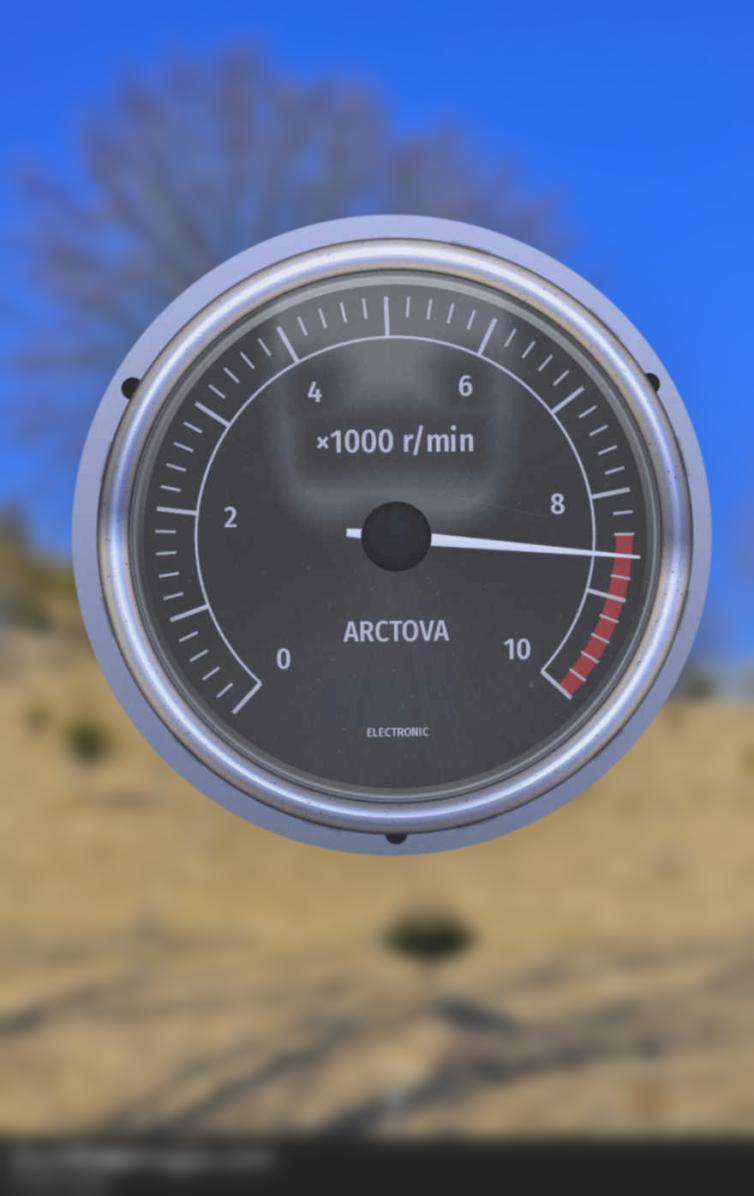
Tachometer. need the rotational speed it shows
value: 8600 rpm
